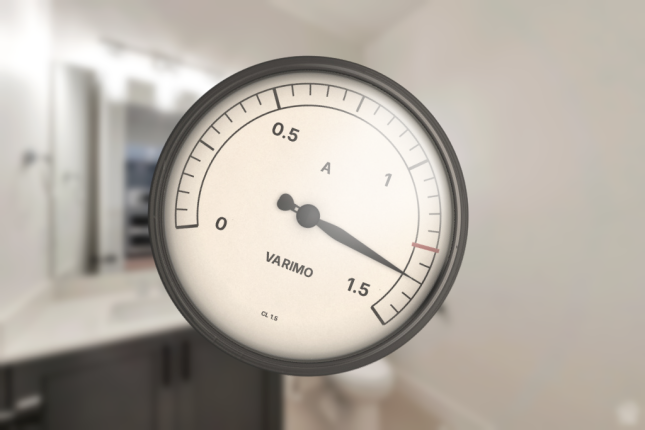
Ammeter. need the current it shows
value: 1.35 A
